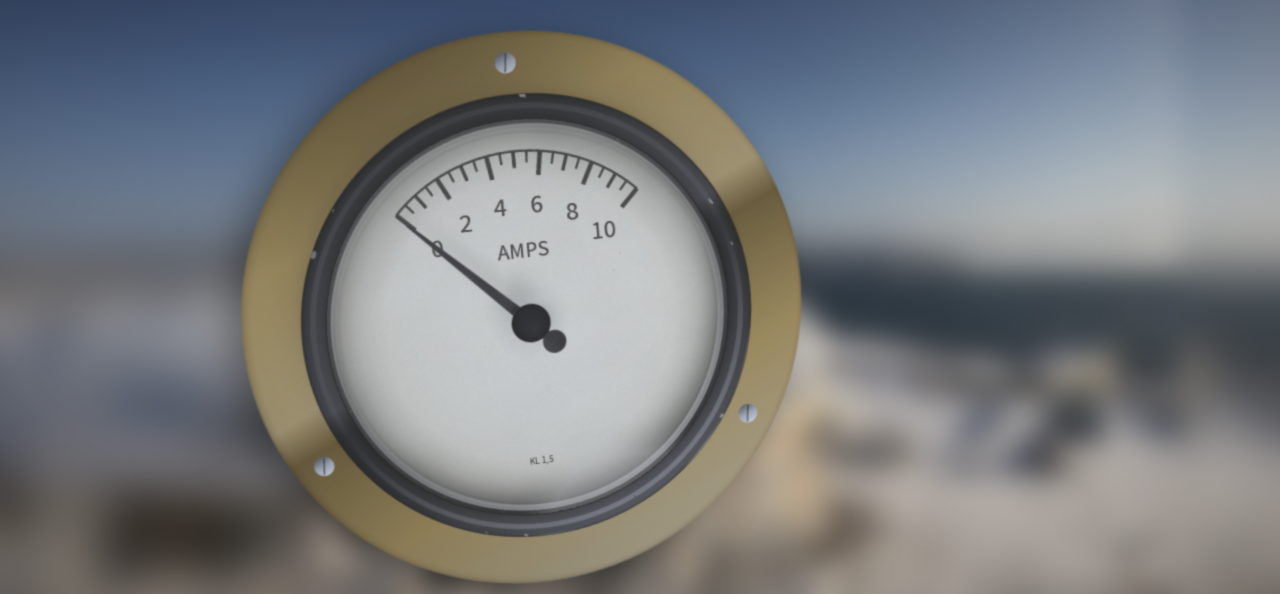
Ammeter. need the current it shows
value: 0 A
